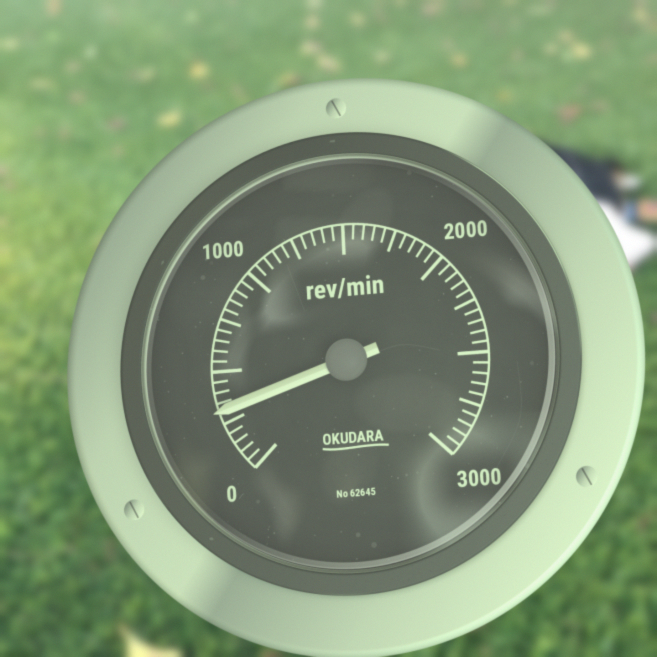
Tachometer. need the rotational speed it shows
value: 300 rpm
